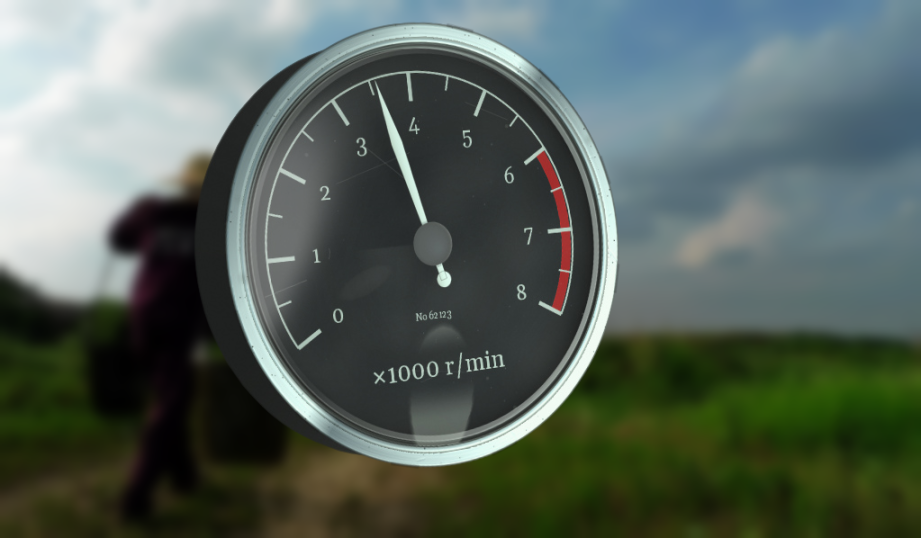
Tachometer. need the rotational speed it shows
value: 3500 rpm
